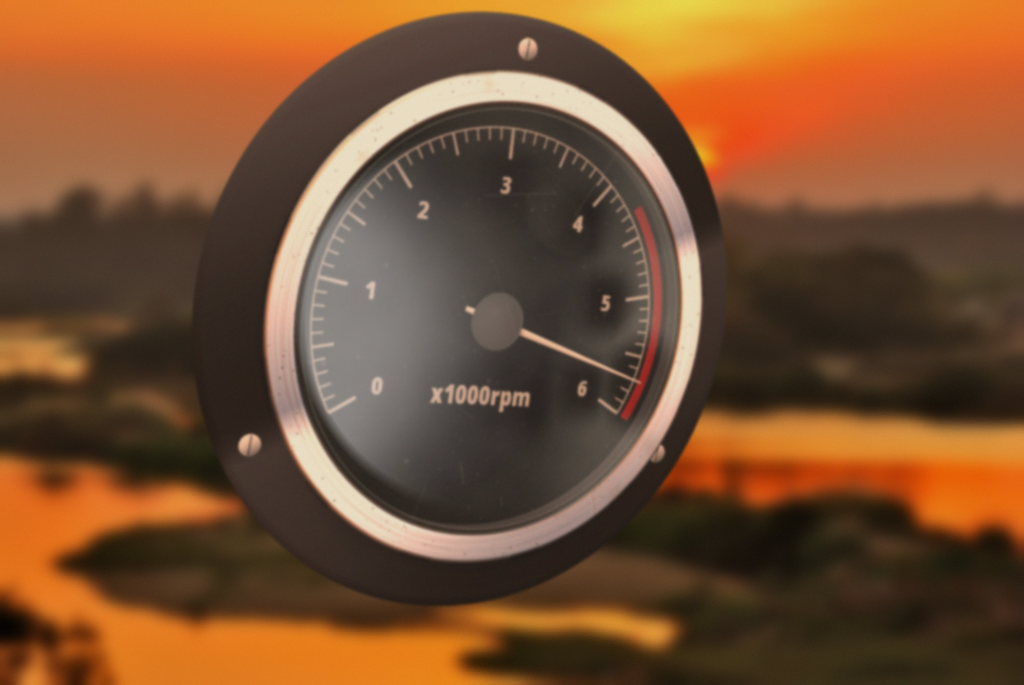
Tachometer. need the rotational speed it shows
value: 5700 rpm
